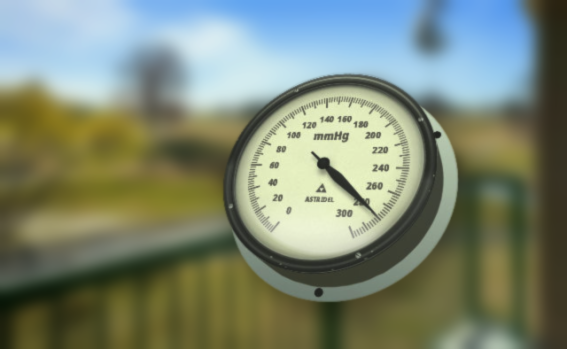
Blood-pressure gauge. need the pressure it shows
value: 280 mmHg
